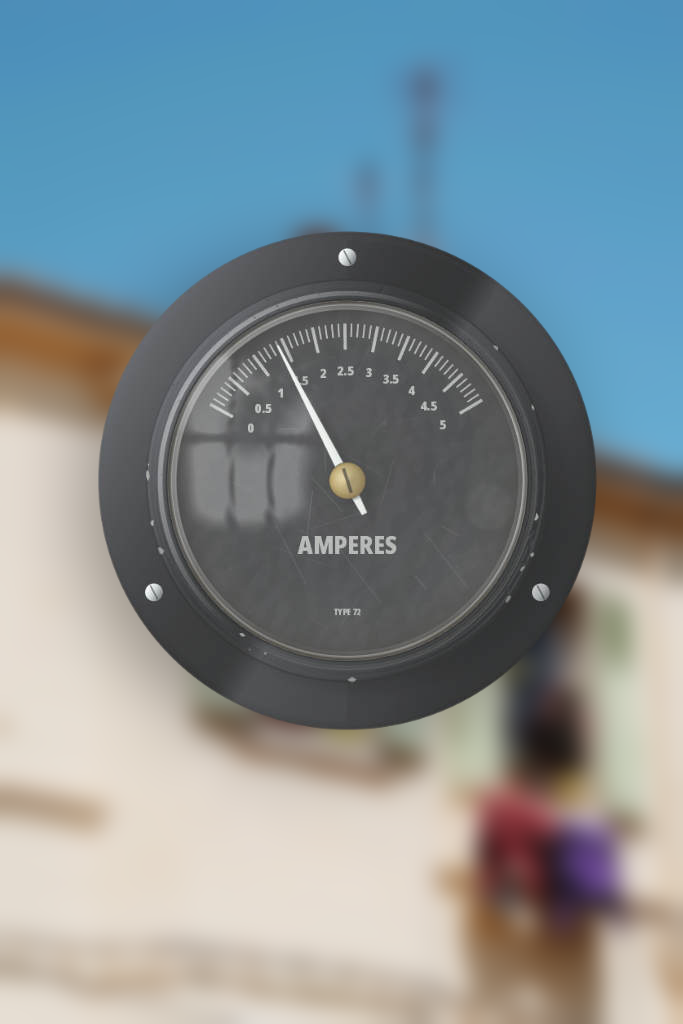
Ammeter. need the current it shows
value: 1.4 A
